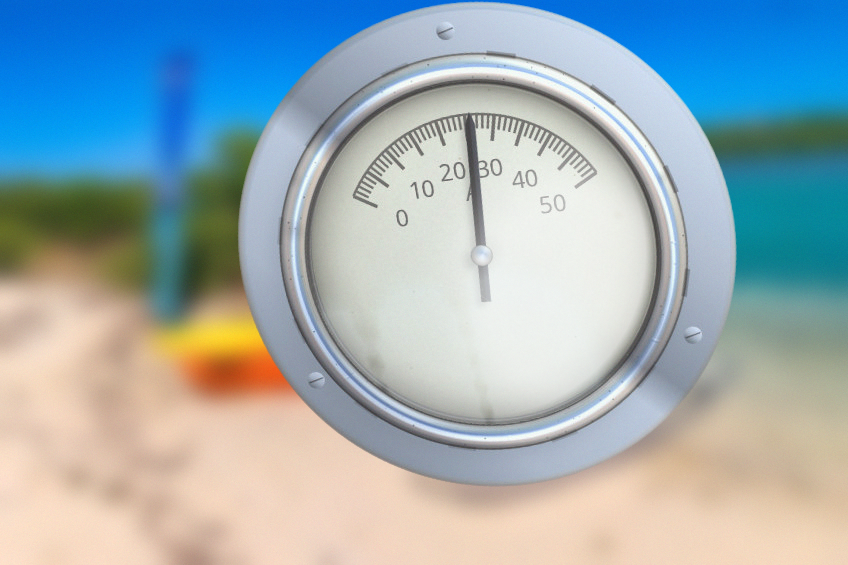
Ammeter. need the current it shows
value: 26 A
